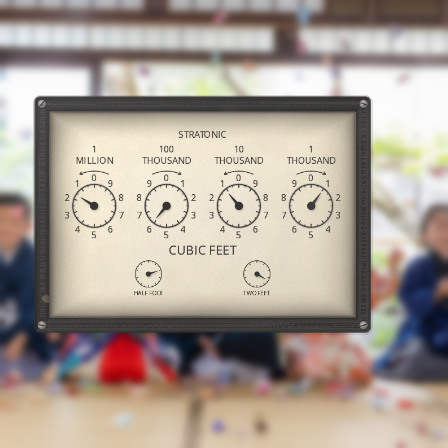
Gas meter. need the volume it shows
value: 161100 ft³
